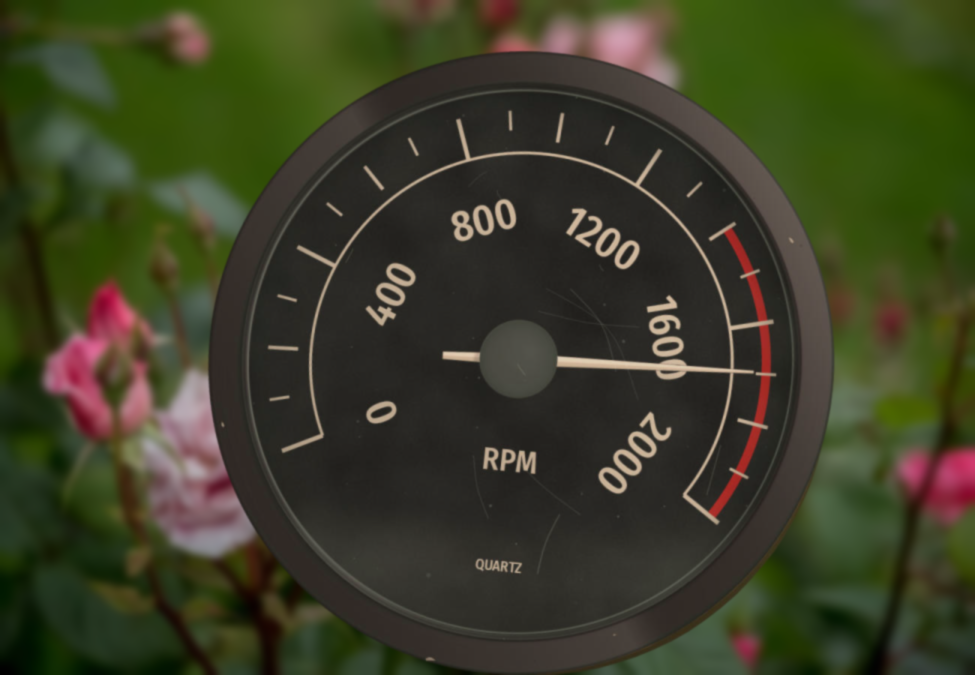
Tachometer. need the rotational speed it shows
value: 1700 rpm
